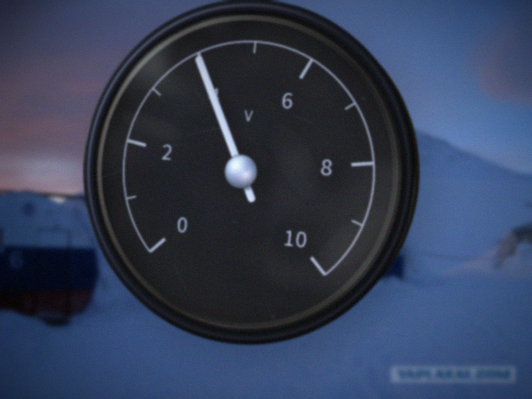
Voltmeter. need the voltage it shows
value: 4 V
